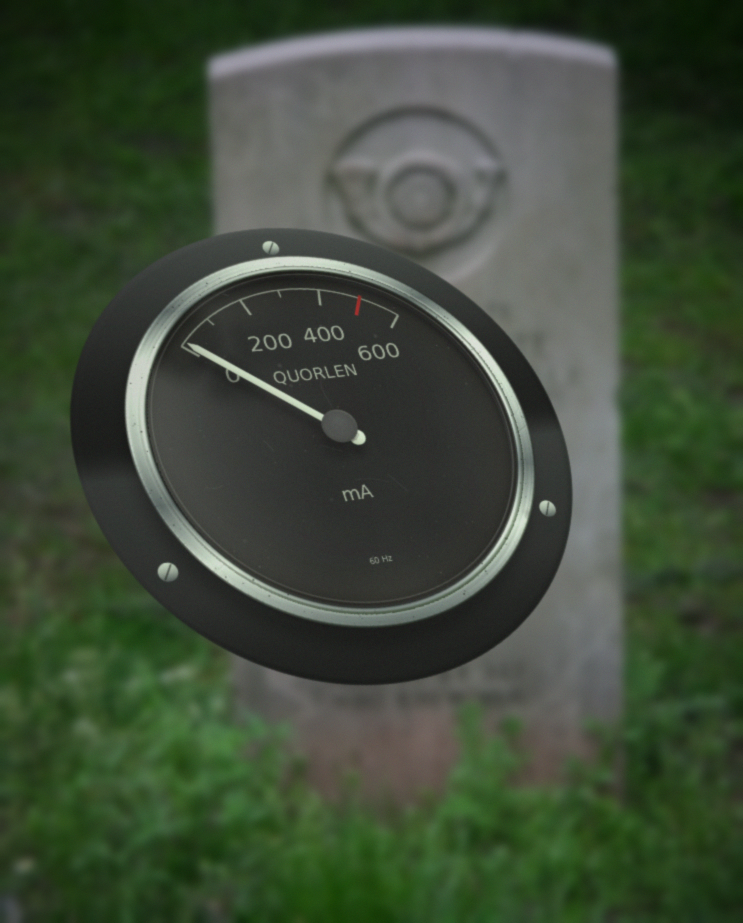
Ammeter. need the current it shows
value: 0 mA
